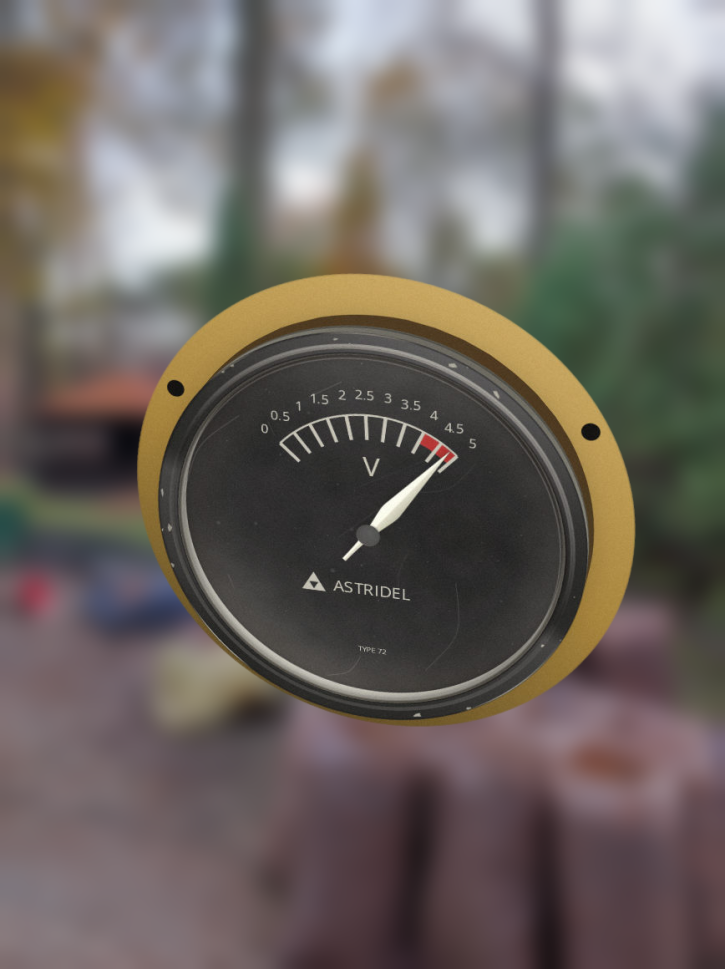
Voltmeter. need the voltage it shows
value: 4.75 V
